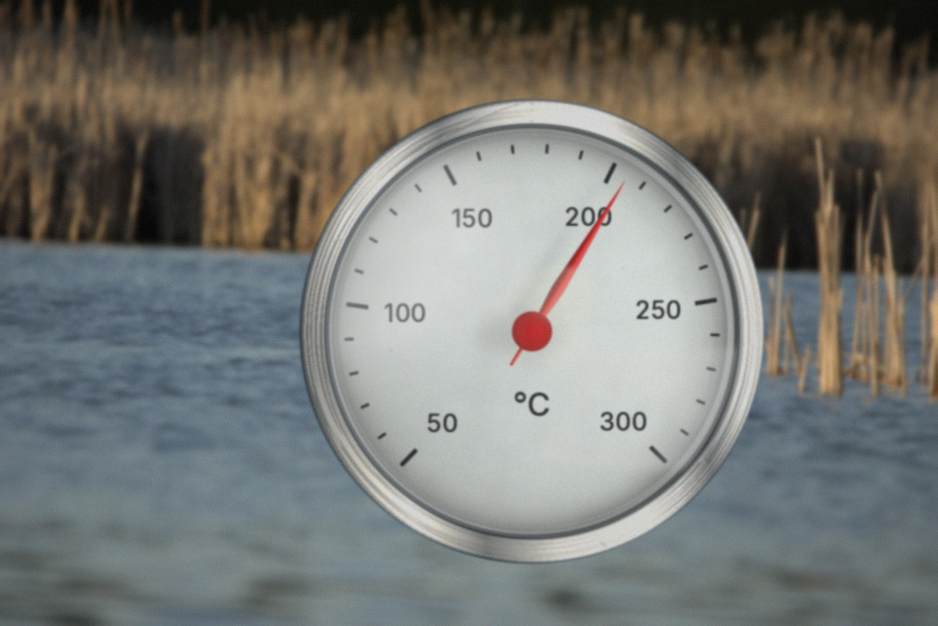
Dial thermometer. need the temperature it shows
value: 205 °C
